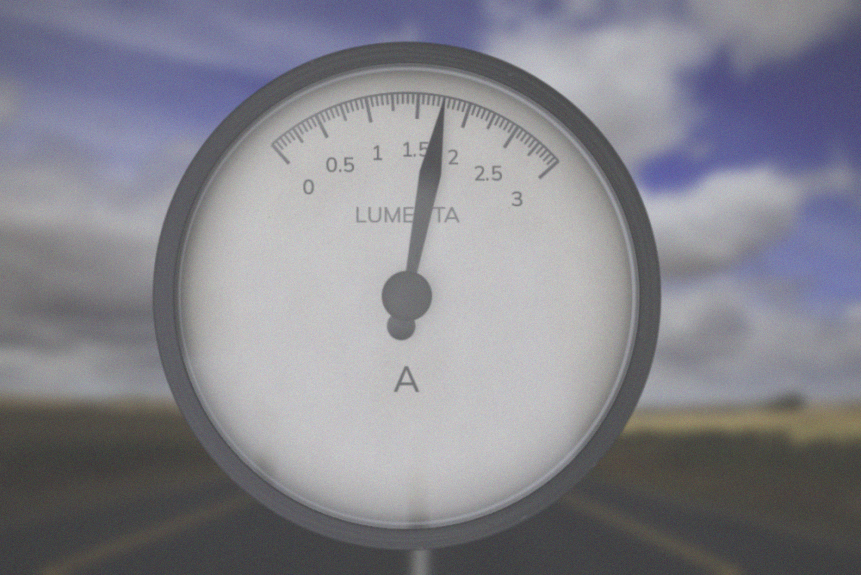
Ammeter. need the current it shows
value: 1.75 A
